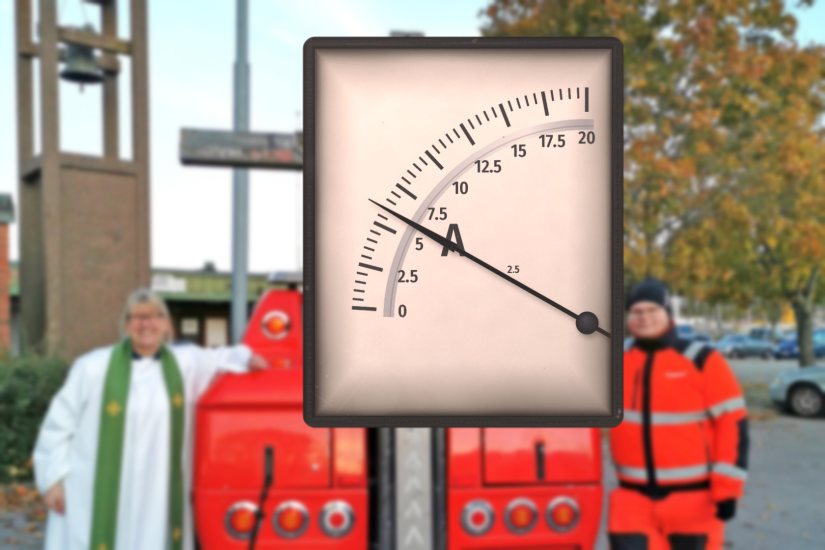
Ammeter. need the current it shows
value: 6 A
